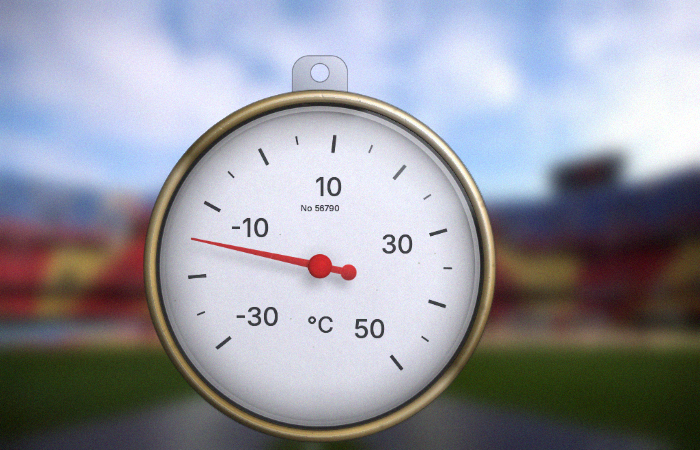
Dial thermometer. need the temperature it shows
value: -15 °C
